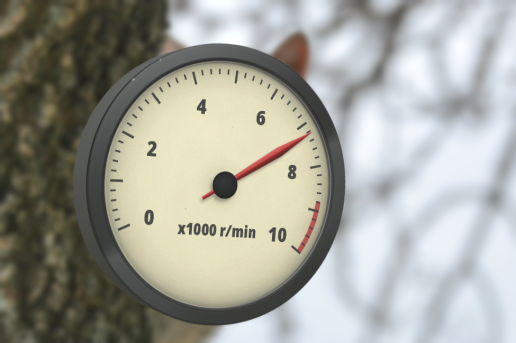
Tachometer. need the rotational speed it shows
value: 7200 rpm
